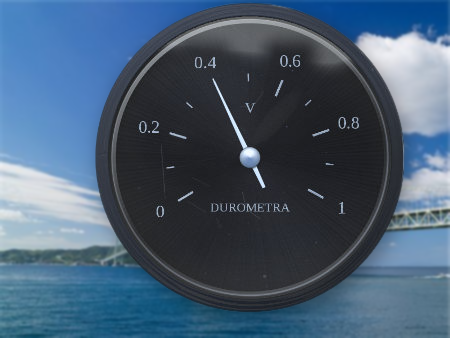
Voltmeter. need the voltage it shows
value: 0.4 V
